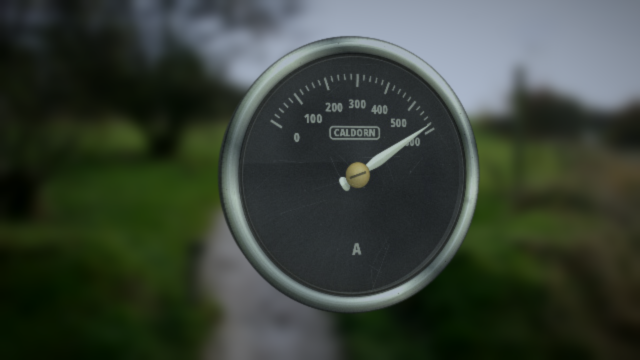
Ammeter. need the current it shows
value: 580 A
